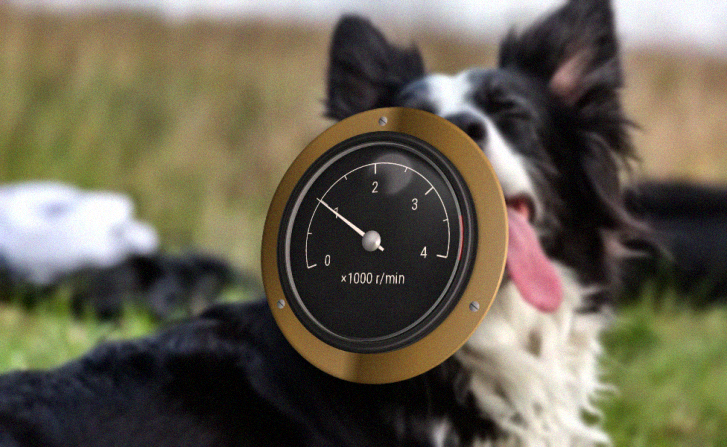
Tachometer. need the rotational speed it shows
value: 1000 rpm
